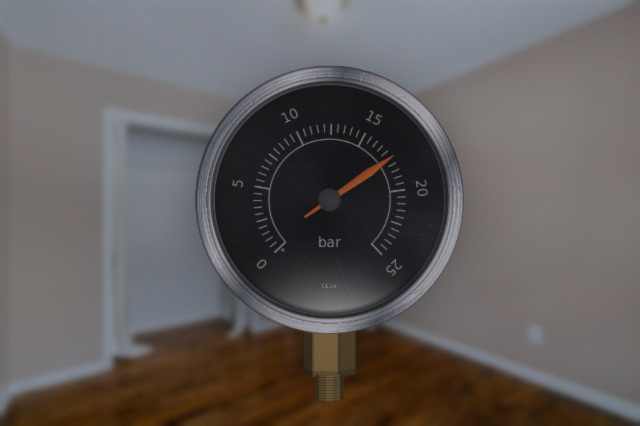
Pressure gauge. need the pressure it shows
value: 17.5 bar
